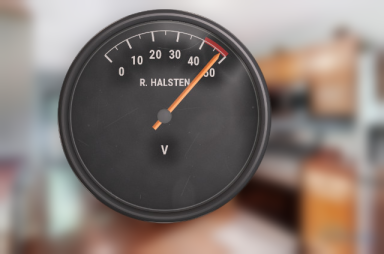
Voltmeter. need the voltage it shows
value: 47.5 V
